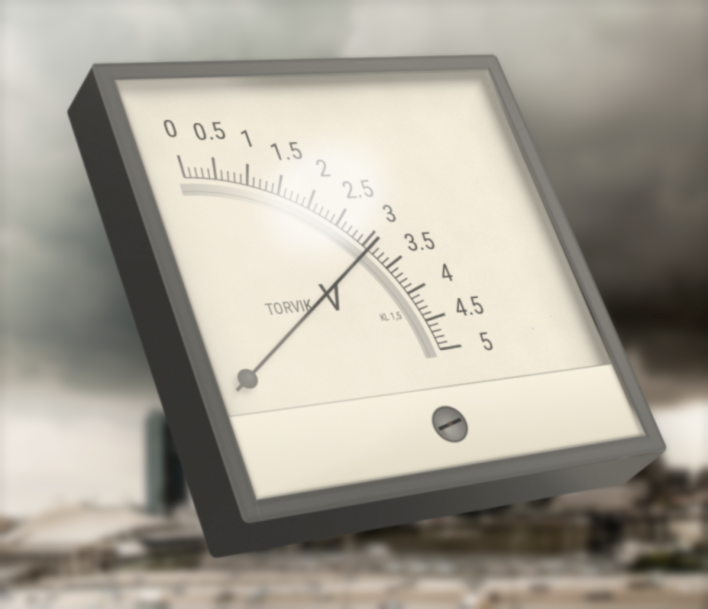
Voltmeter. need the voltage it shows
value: 3.1 V
